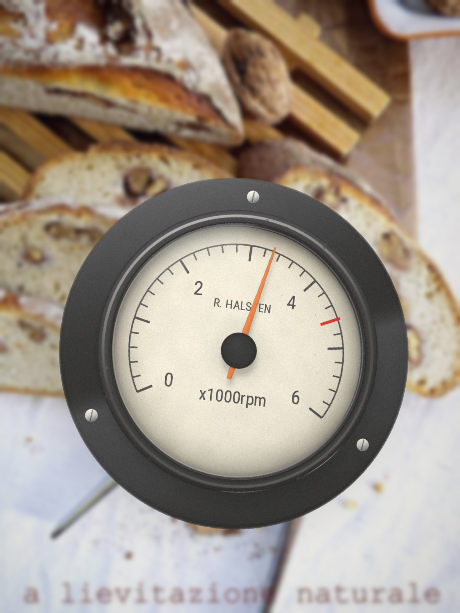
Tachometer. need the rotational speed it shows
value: 3300 rpm
